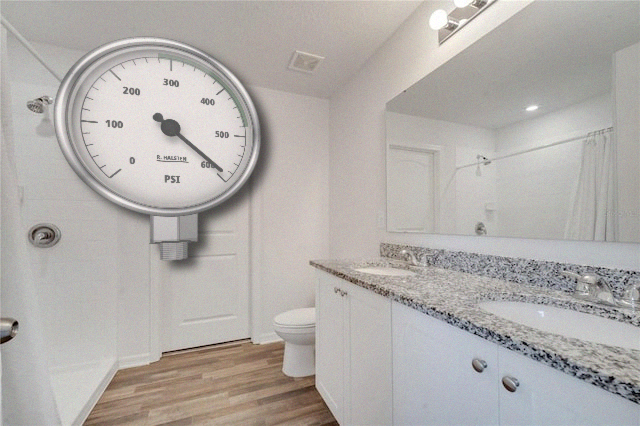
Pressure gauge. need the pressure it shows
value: 590 psi
